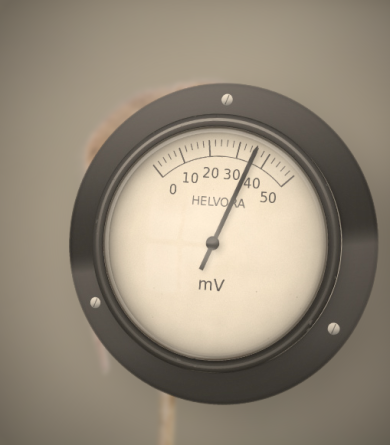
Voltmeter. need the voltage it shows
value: 36 mV
